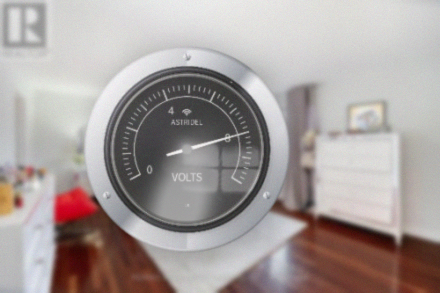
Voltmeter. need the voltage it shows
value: 8 V
